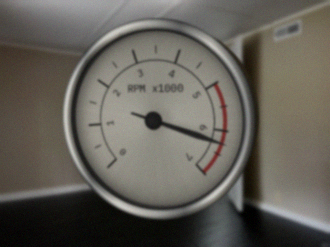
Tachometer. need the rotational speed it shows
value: 6250 rpm
